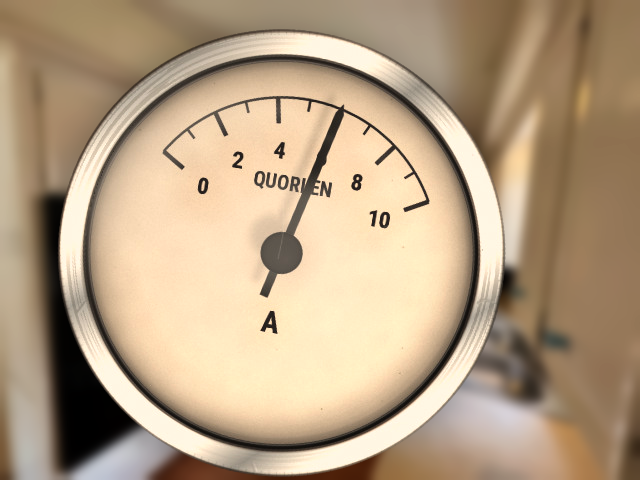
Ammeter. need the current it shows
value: 6 A
